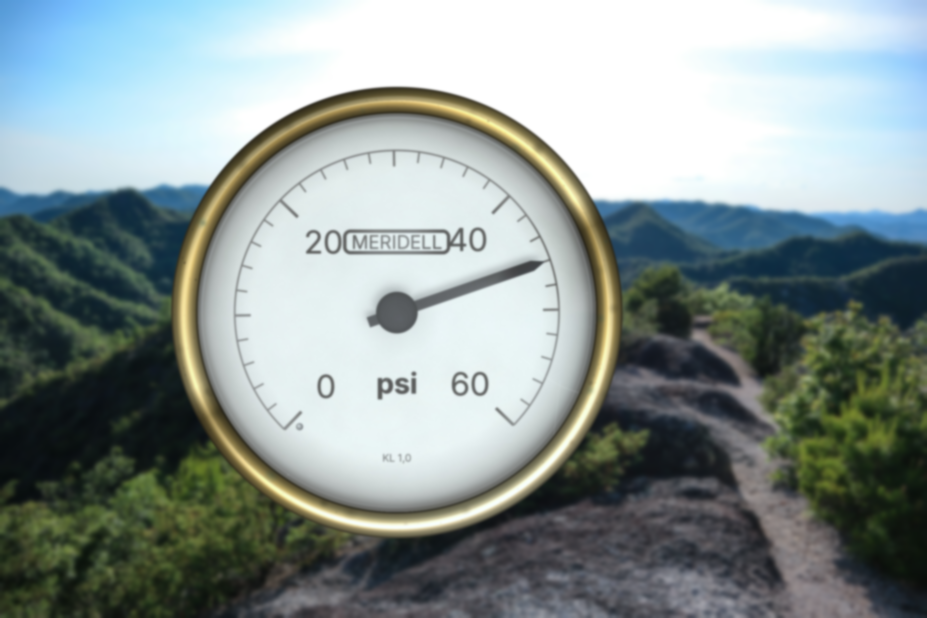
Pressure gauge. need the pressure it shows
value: 46 psi
